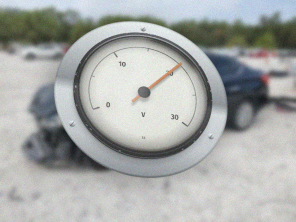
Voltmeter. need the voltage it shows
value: 20 V
